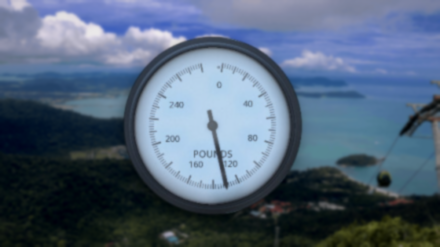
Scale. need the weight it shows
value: 130 lb
